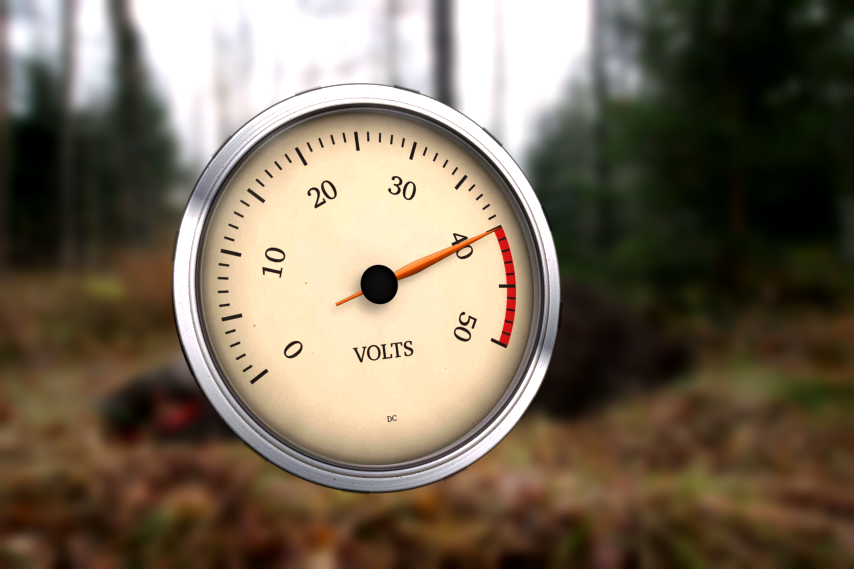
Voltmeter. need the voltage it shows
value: 40 V
